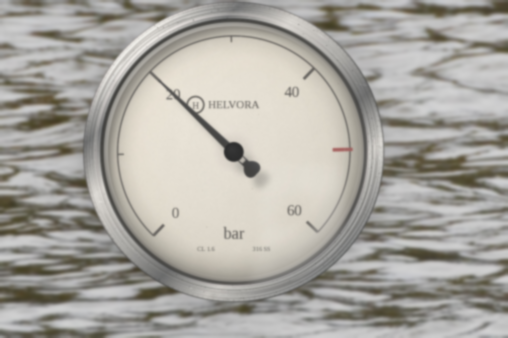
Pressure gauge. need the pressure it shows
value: 20 bar
